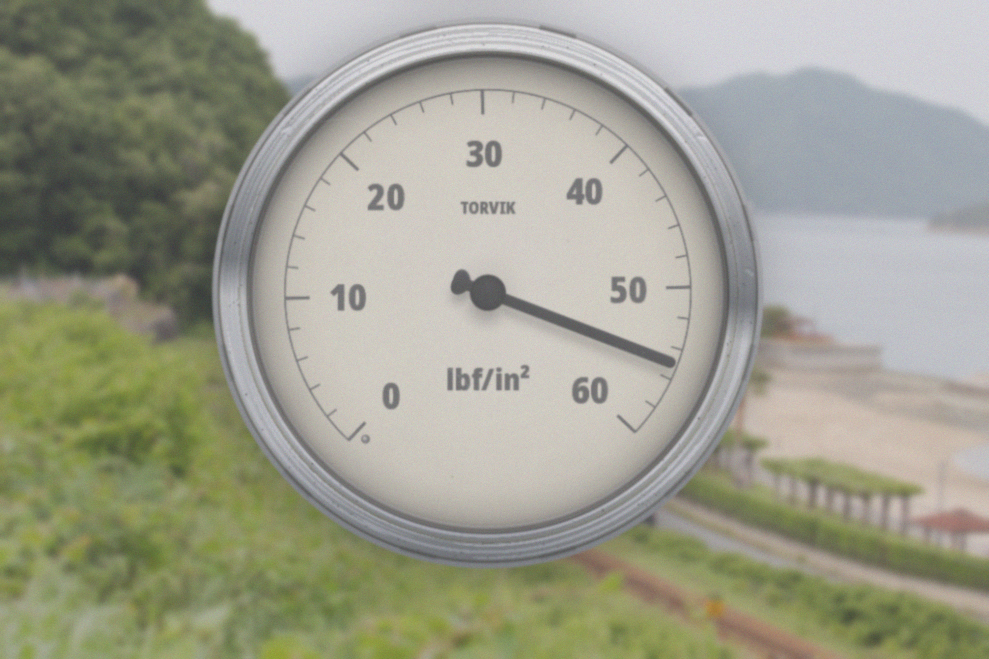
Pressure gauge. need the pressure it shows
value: 55 psi
